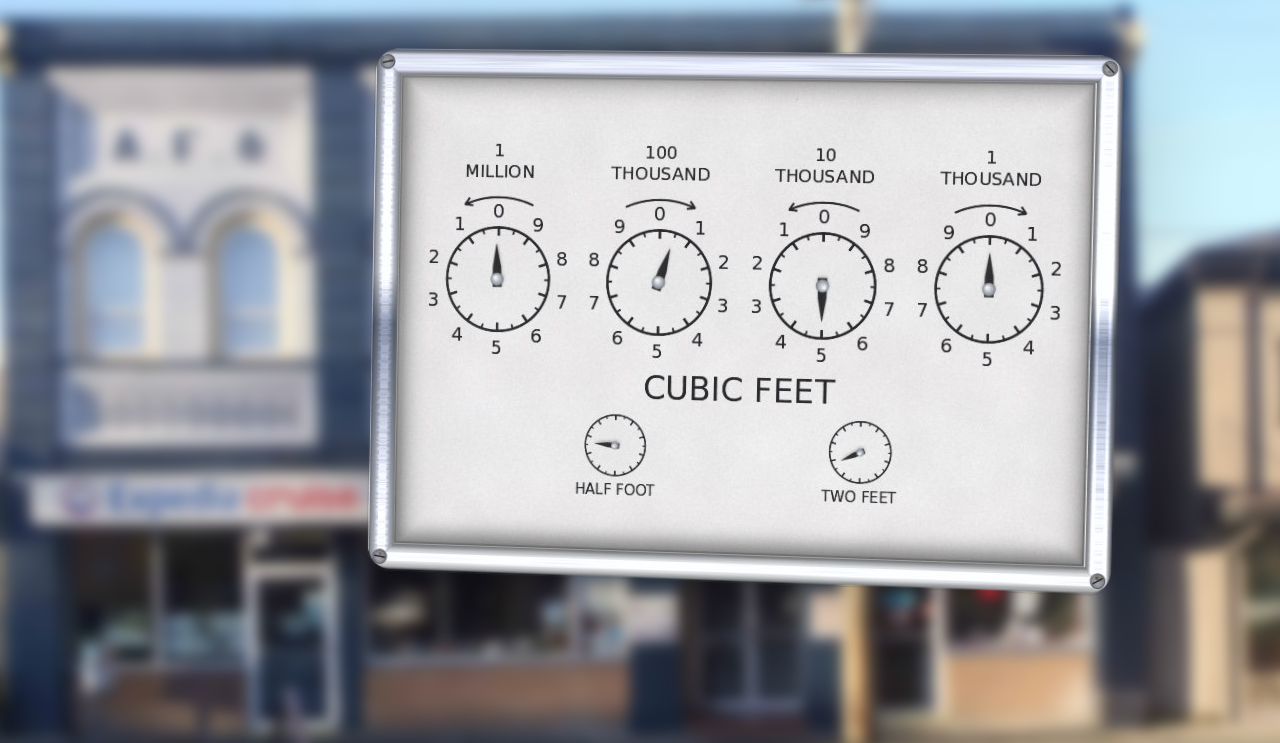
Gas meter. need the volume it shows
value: 5000 ft³
